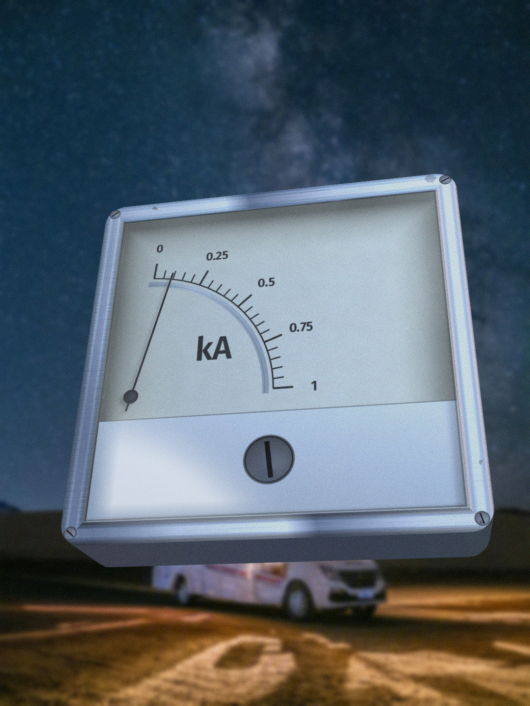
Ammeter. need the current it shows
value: 0.1 kA
